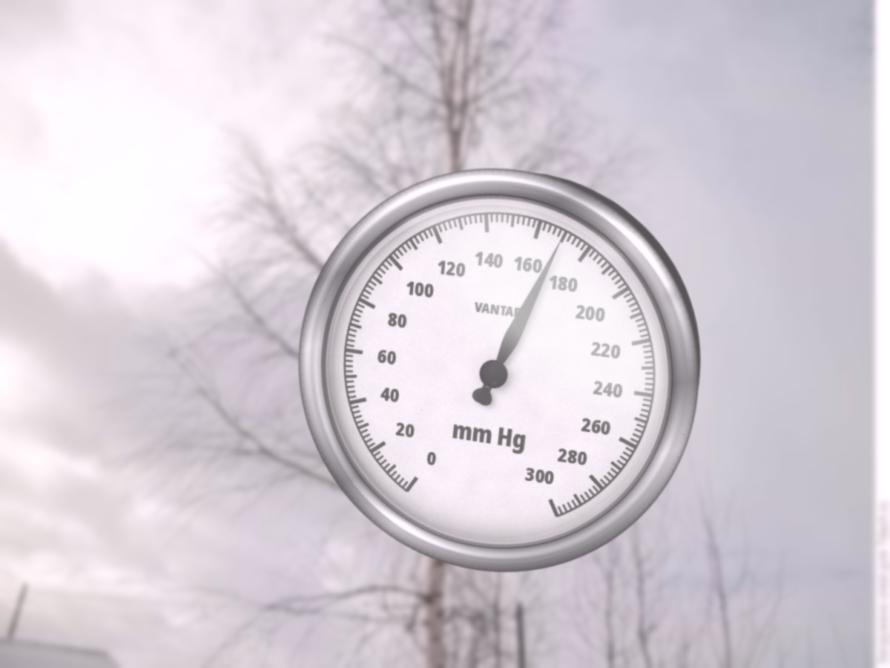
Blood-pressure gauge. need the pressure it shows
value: 170 mmHg
